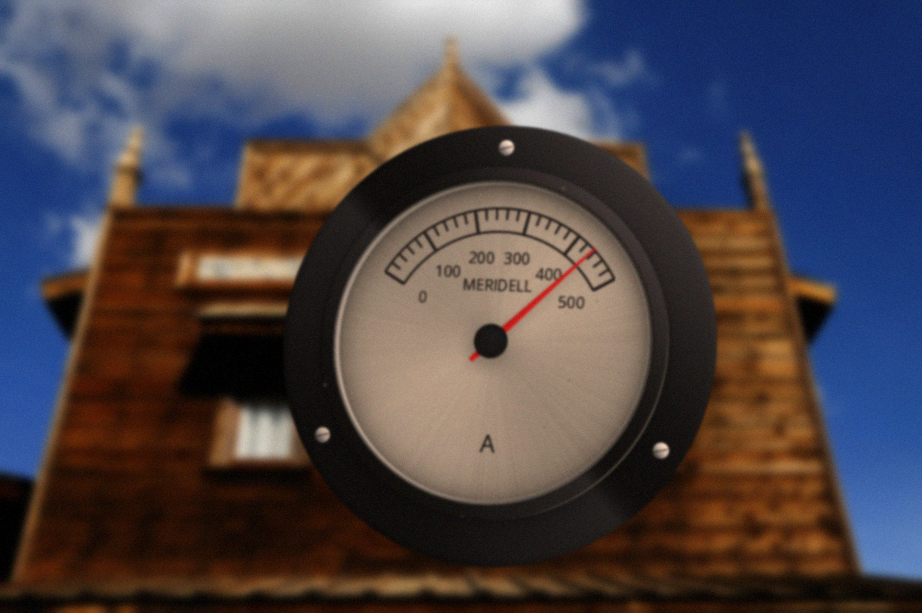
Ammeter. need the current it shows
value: 440 A
